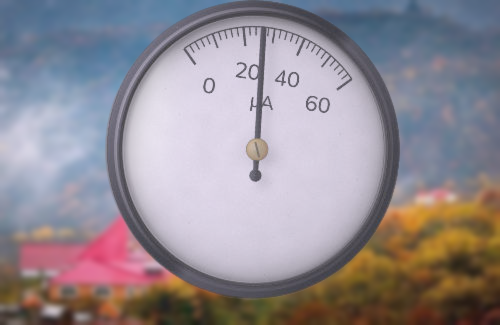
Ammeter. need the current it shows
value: 26 µA
